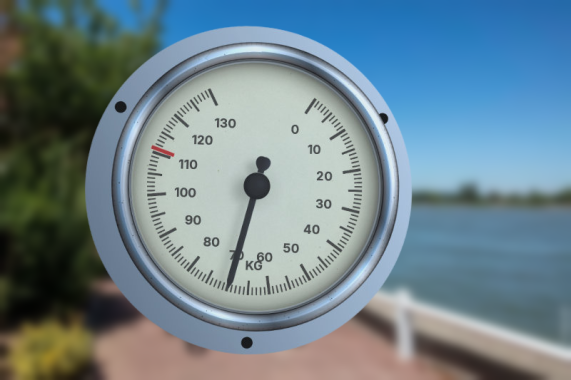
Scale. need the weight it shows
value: 70 kg
